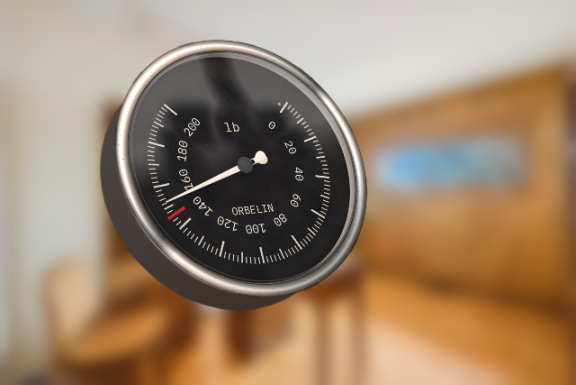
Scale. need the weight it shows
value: 152 lb
